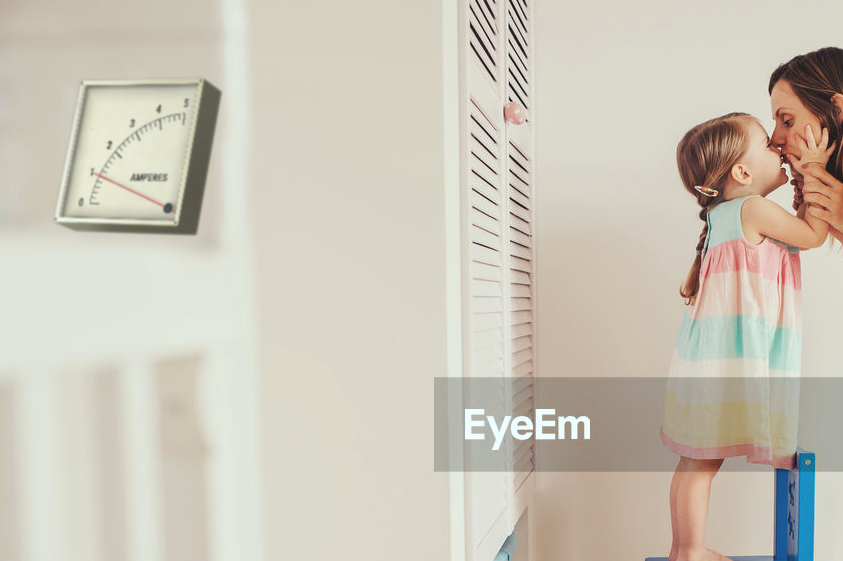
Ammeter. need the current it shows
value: 1 A
